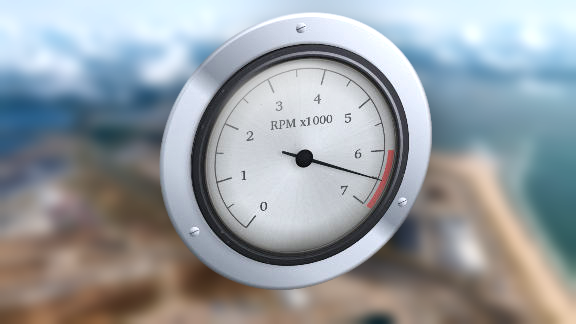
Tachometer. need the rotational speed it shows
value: 6500 rpm
